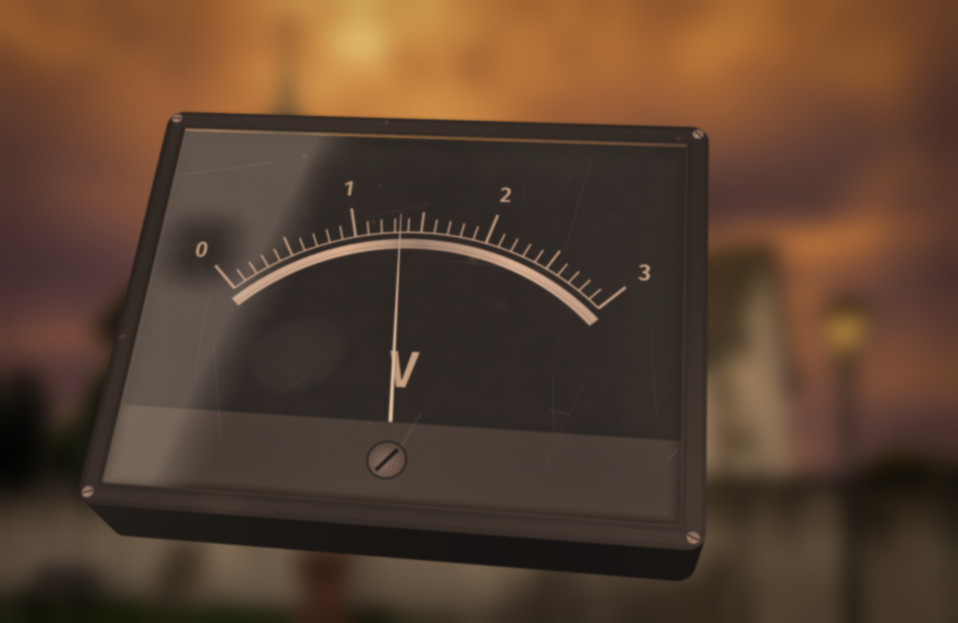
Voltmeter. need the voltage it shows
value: 1.35 V
